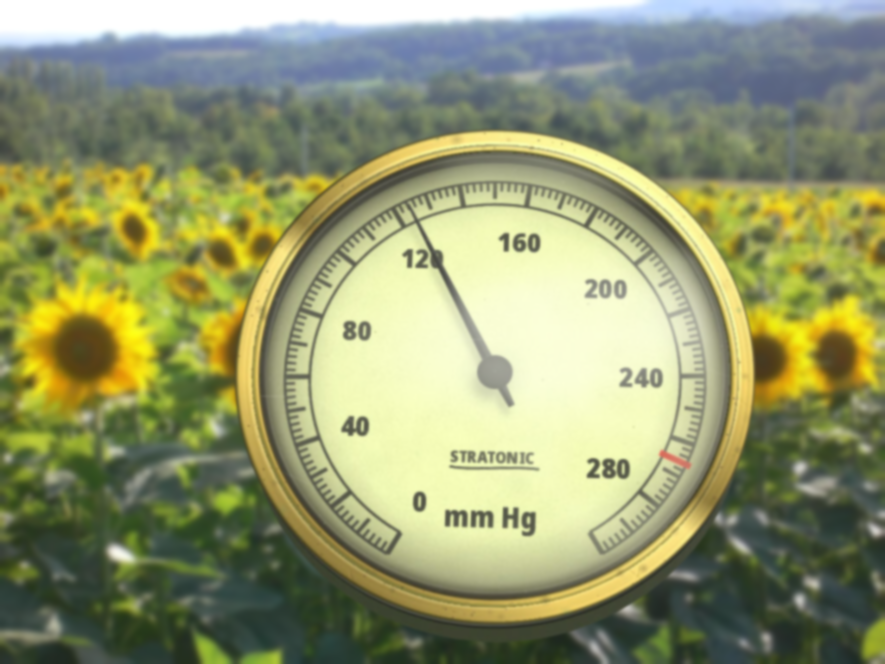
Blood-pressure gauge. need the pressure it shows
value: 124 mmHg
